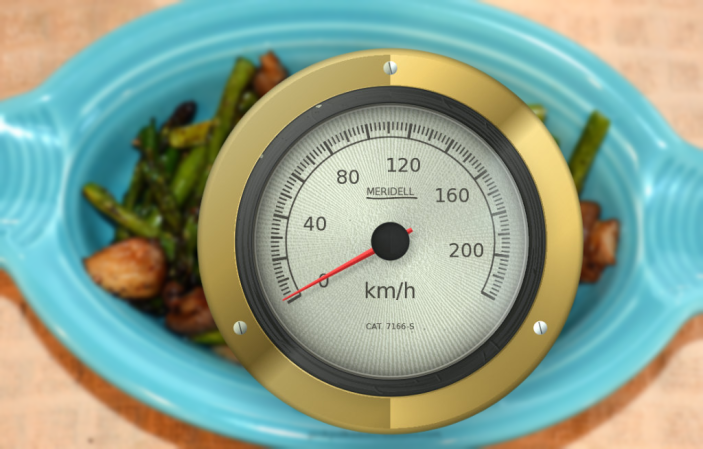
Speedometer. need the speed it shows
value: 2 km/h
